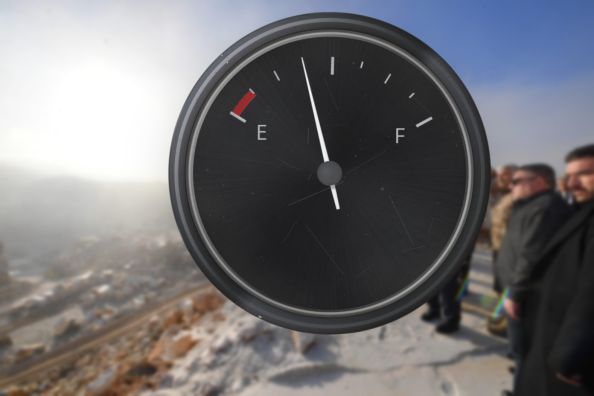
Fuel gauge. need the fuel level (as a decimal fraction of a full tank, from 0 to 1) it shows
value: 0.375
